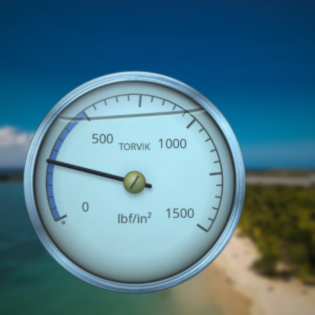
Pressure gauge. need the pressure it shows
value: 250 psi
